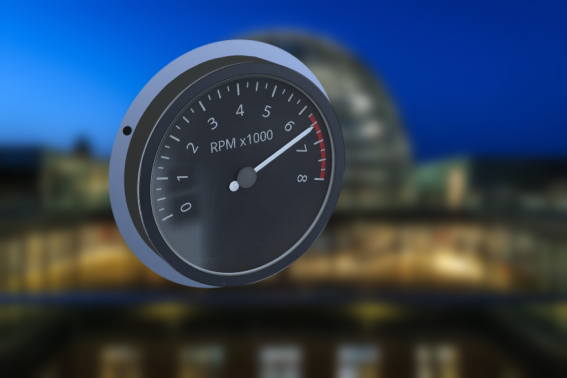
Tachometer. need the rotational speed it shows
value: 6500 rpm
